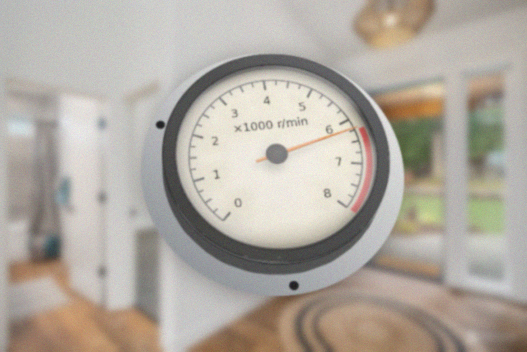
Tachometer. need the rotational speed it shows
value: 6250 rpm
